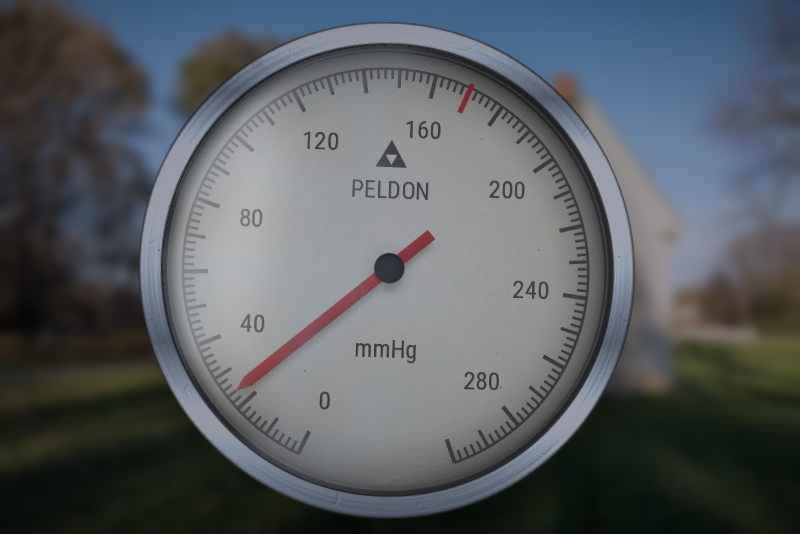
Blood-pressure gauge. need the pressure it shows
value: 24 mmHg
